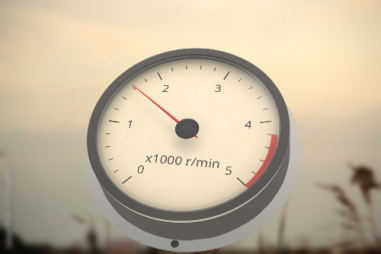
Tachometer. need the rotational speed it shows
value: 1600 rpm
